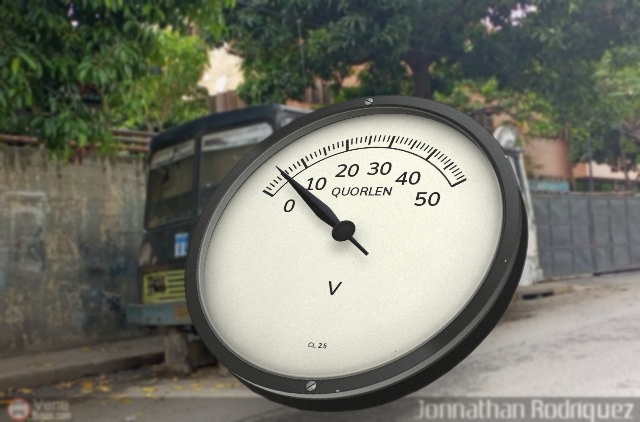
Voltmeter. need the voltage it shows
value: 5 V
